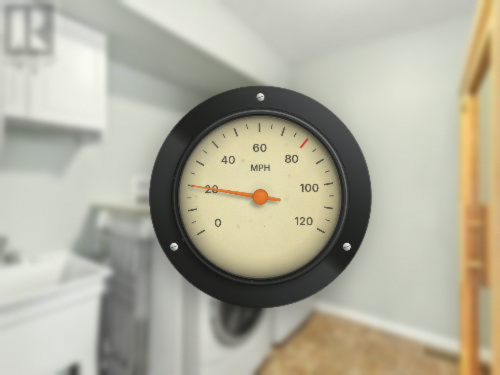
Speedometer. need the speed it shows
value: 20 mph
